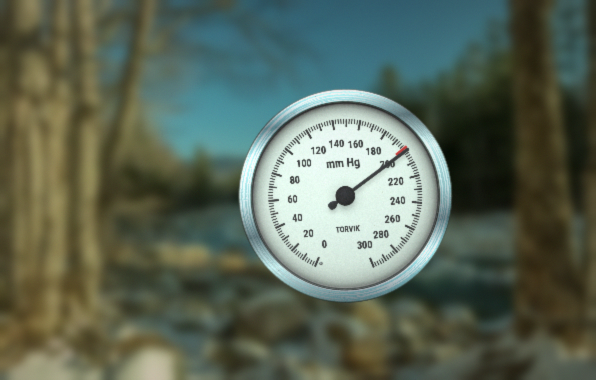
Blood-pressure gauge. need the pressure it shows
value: 200 mmHg
